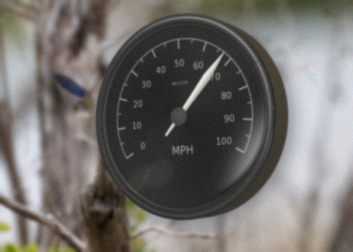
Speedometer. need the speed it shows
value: 67.5 mph
